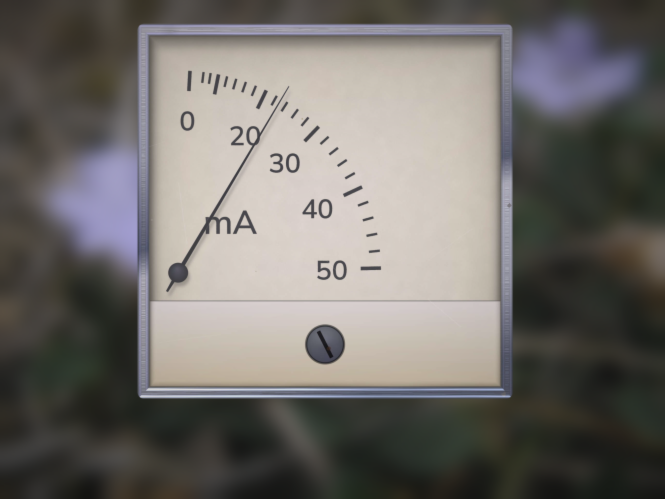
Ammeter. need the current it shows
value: 23 mA
